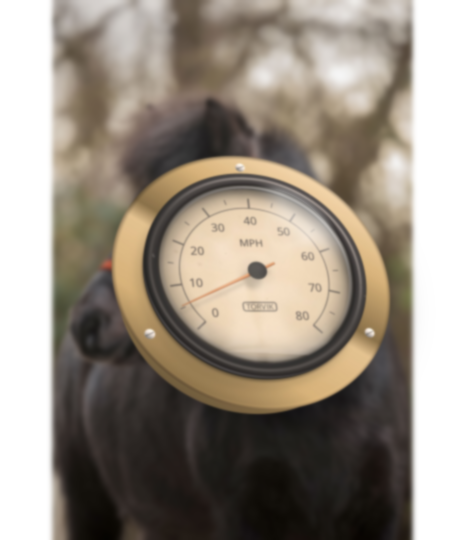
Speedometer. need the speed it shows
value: 5 mph
